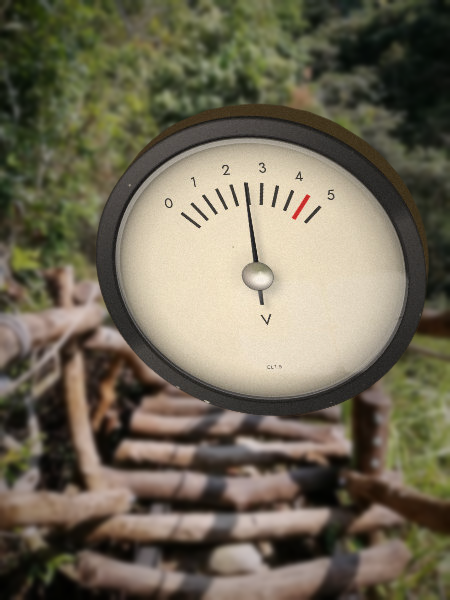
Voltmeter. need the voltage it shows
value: 2.5 V
